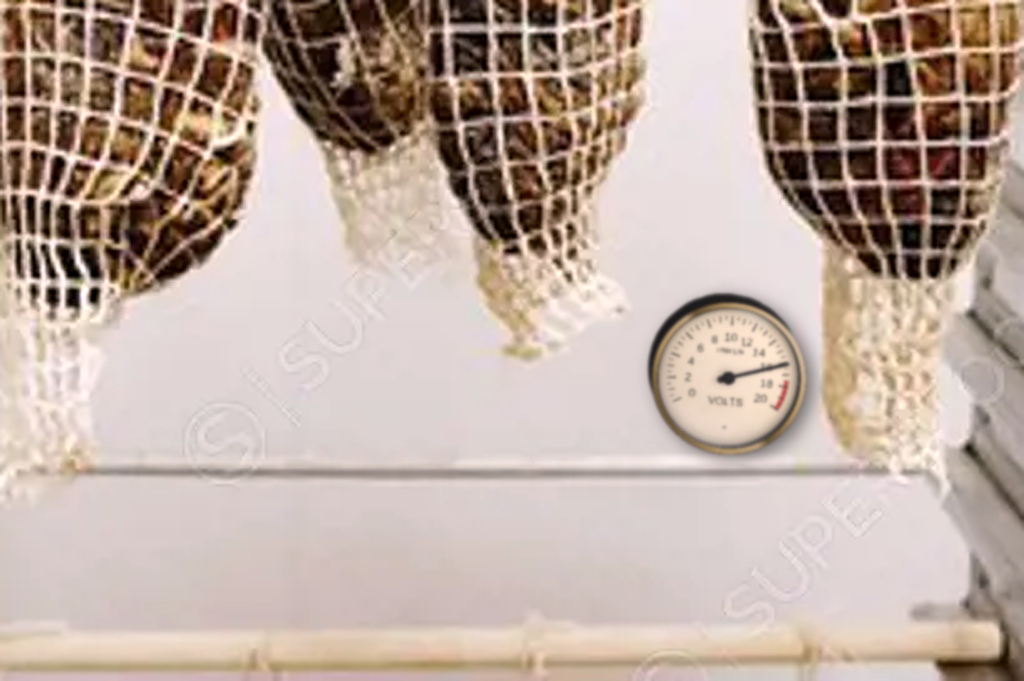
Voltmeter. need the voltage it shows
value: 16 V
